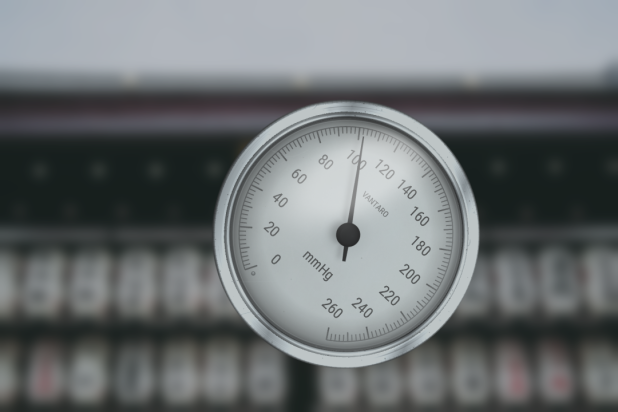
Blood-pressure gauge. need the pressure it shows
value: 102 mmHg
